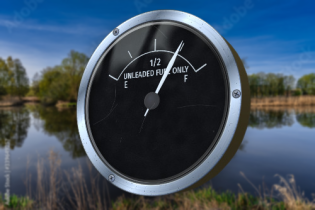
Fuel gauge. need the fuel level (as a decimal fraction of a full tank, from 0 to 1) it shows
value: 0.75
